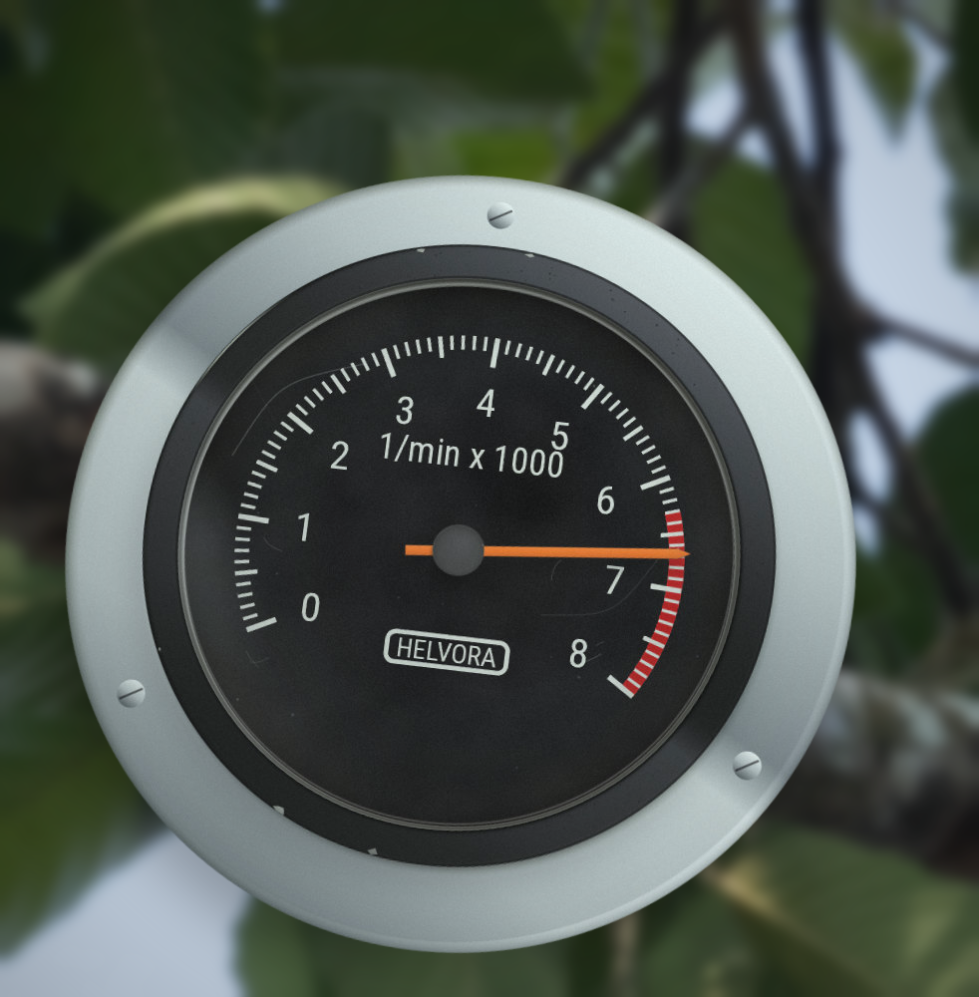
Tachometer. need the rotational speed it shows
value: 6700 rpm
